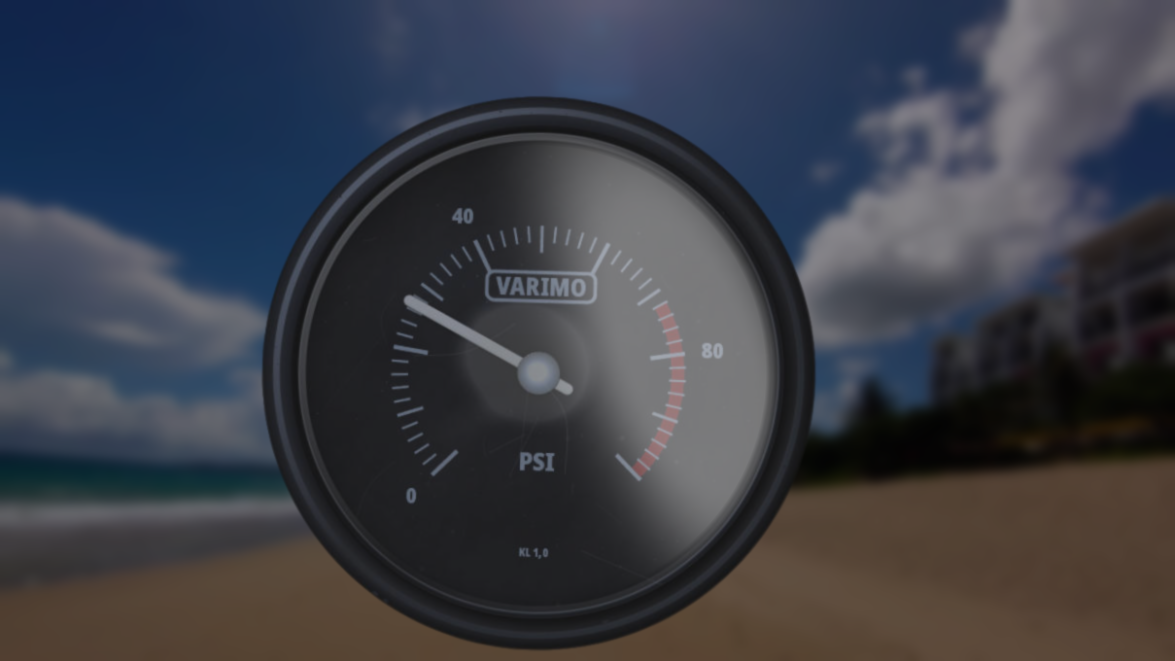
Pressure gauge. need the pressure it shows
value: 27 psi
